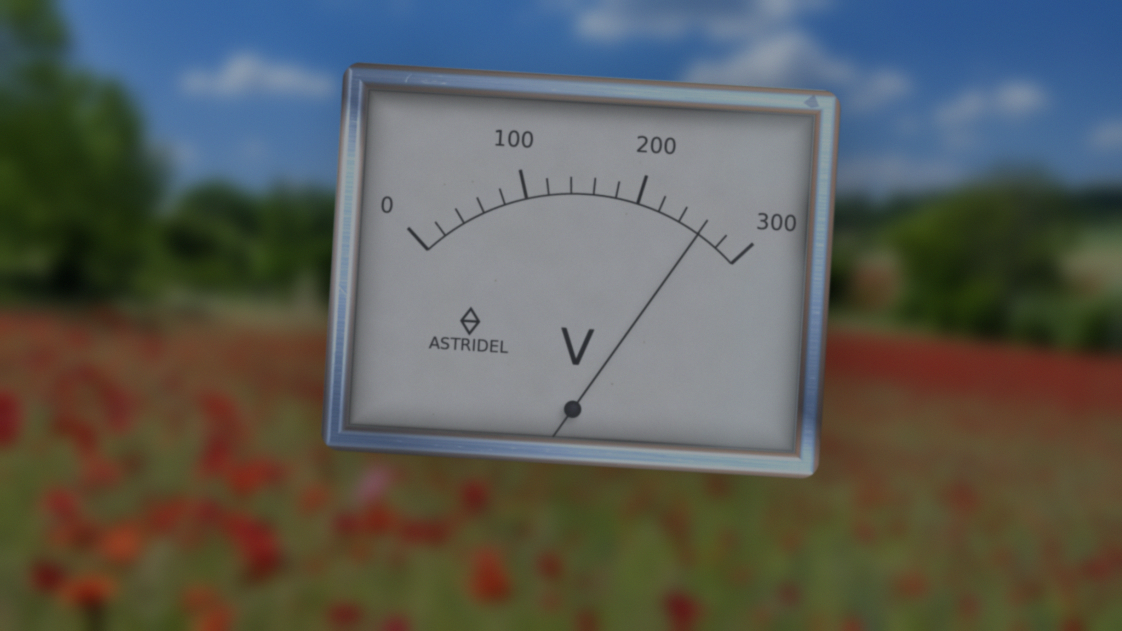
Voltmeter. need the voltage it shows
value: 260 V
